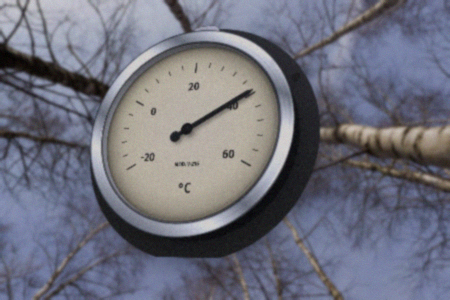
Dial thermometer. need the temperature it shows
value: 40 °C
